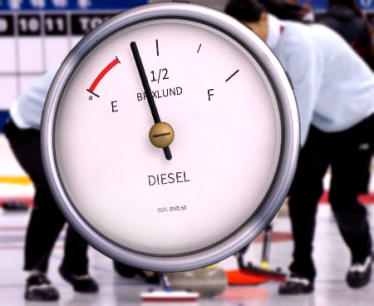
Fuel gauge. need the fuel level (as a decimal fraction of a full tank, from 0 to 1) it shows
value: 0.375
